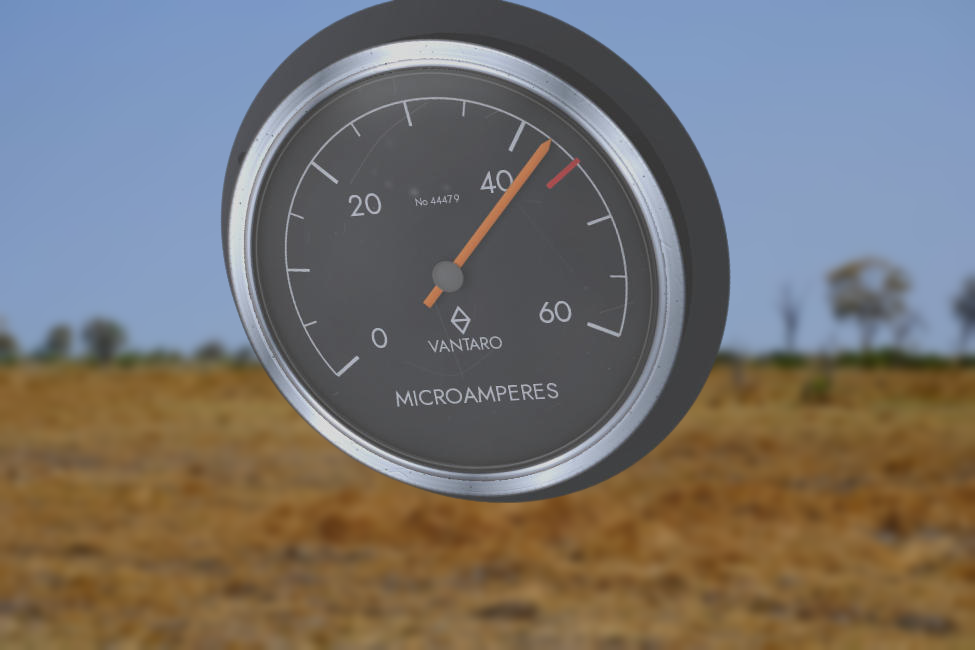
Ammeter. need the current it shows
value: 42.5 µA
